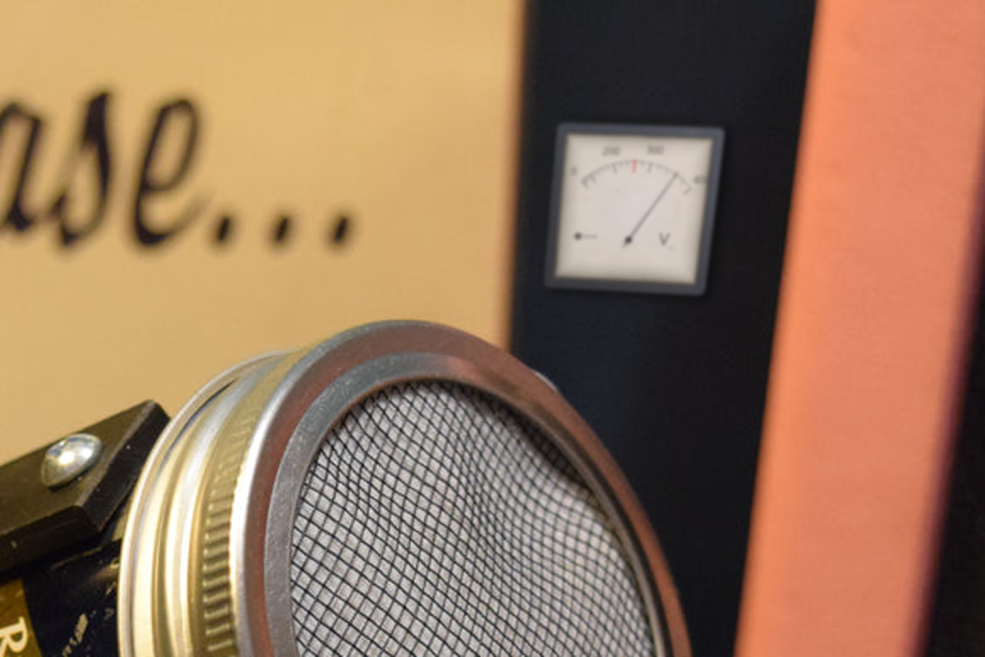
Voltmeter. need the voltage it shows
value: 360 V
